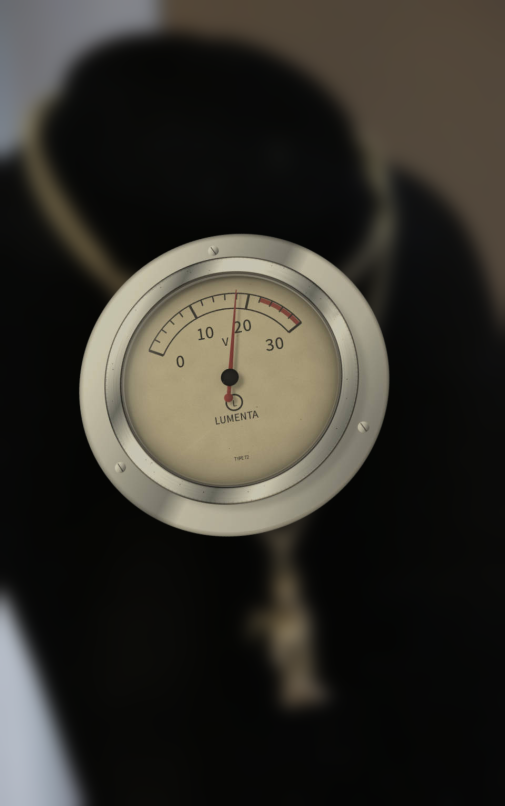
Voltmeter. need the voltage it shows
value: 18 V
